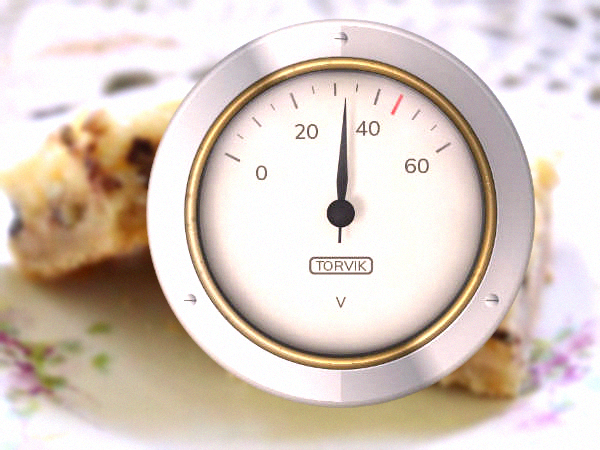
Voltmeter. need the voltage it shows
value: 32.5 V
